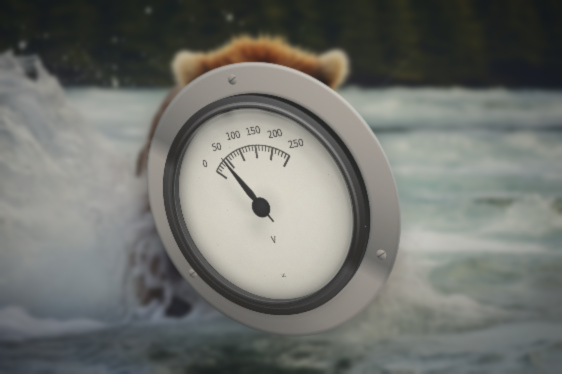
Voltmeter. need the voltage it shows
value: 50 V
